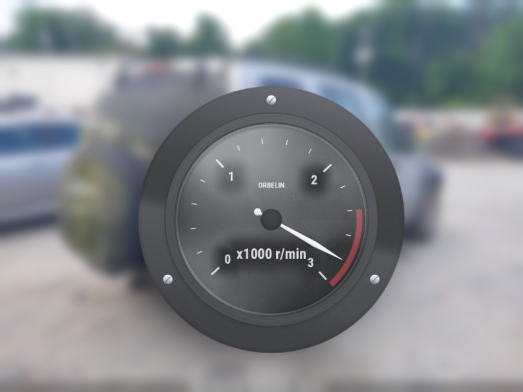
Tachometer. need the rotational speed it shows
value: 2800 rpm
